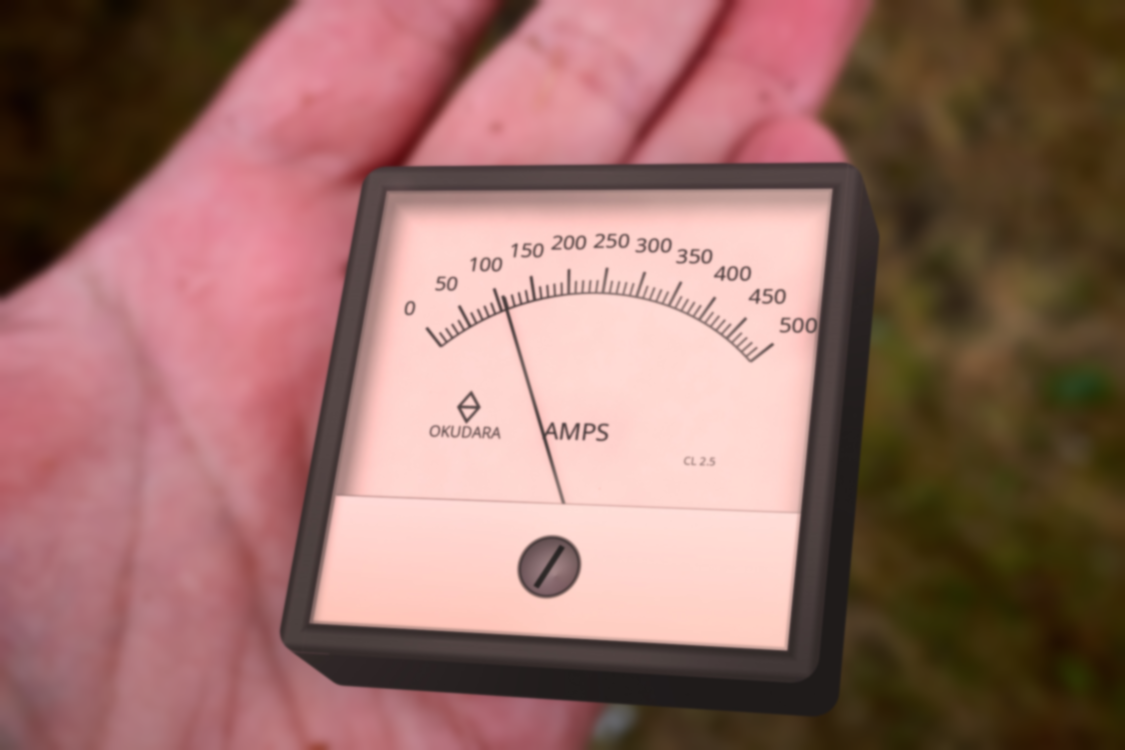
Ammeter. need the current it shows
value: 110 A
